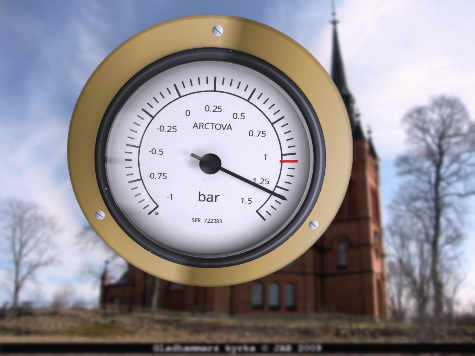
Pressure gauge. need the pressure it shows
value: 1.3 bar
